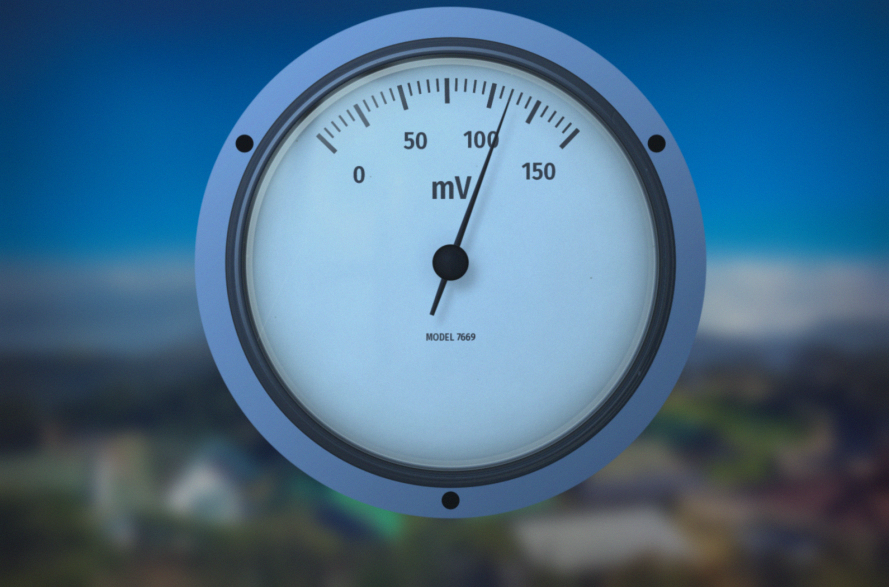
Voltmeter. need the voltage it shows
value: 110 mV
